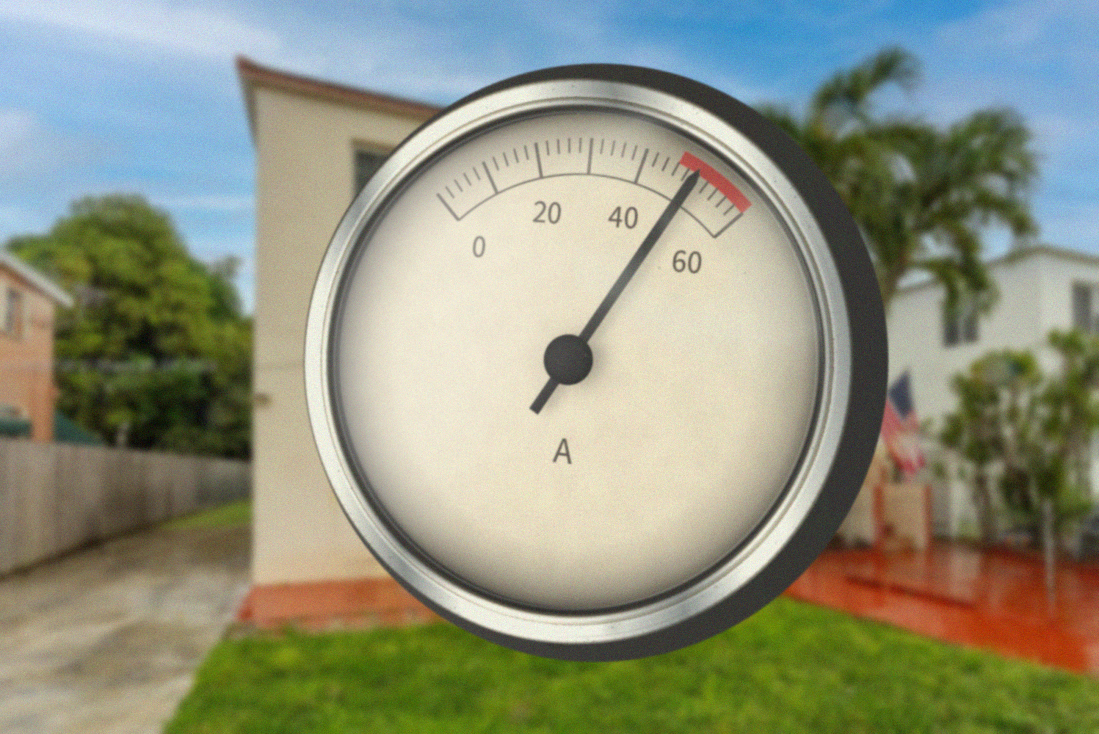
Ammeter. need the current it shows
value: 50 A
